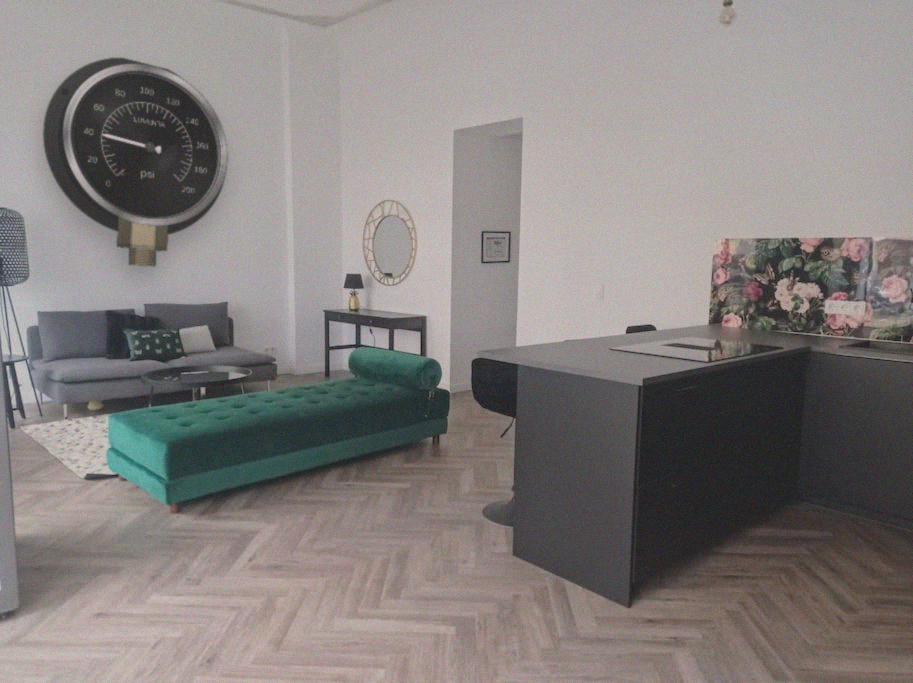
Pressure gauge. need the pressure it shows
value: 40 psi
